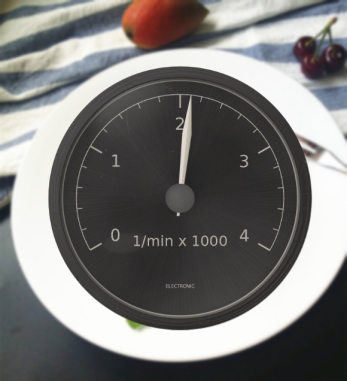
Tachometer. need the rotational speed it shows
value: 2100 rpm
